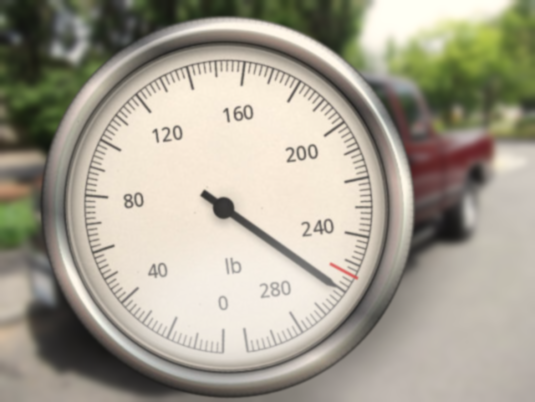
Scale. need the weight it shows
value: 260 lb
